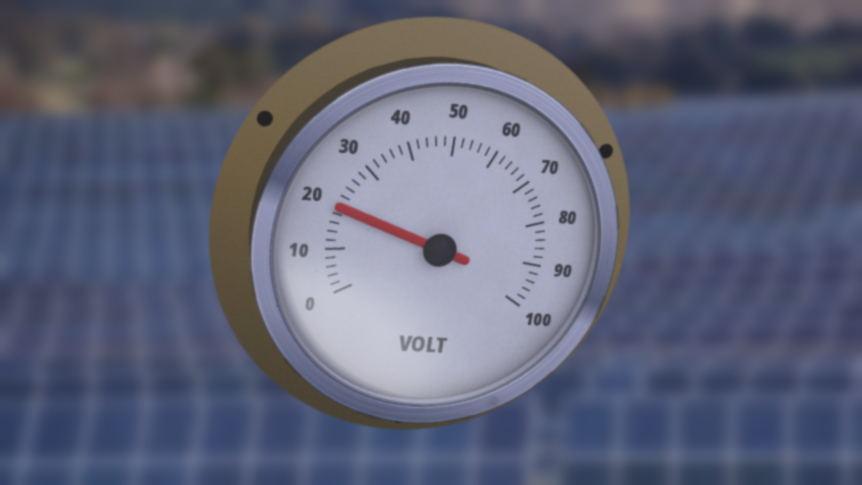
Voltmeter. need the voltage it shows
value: 20 V
